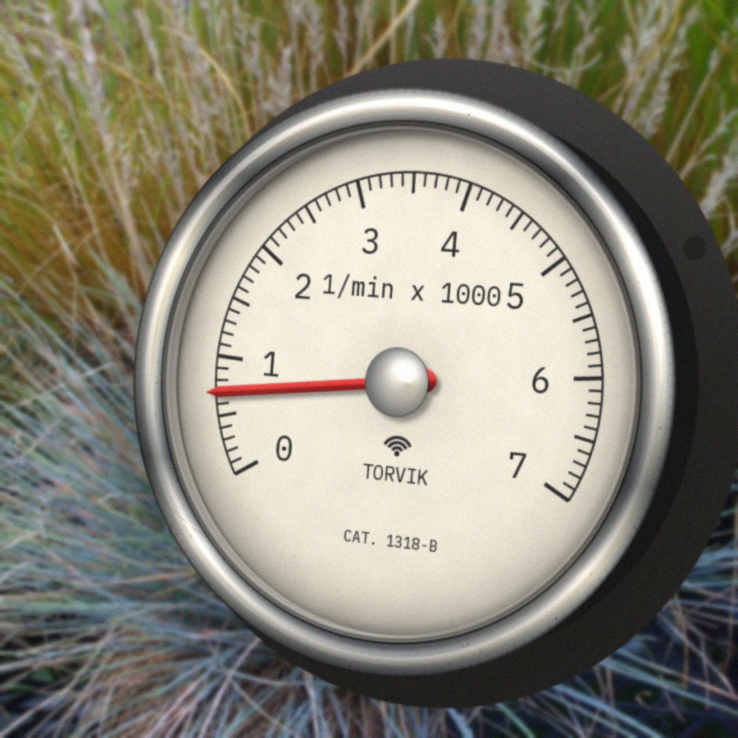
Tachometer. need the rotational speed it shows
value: 700 rpm
